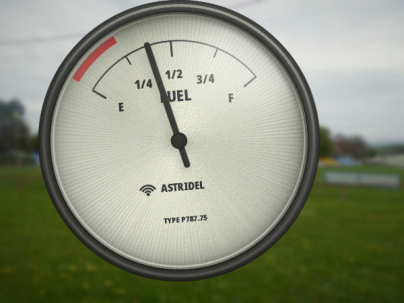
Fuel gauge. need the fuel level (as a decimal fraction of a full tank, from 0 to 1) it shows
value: 0.375
